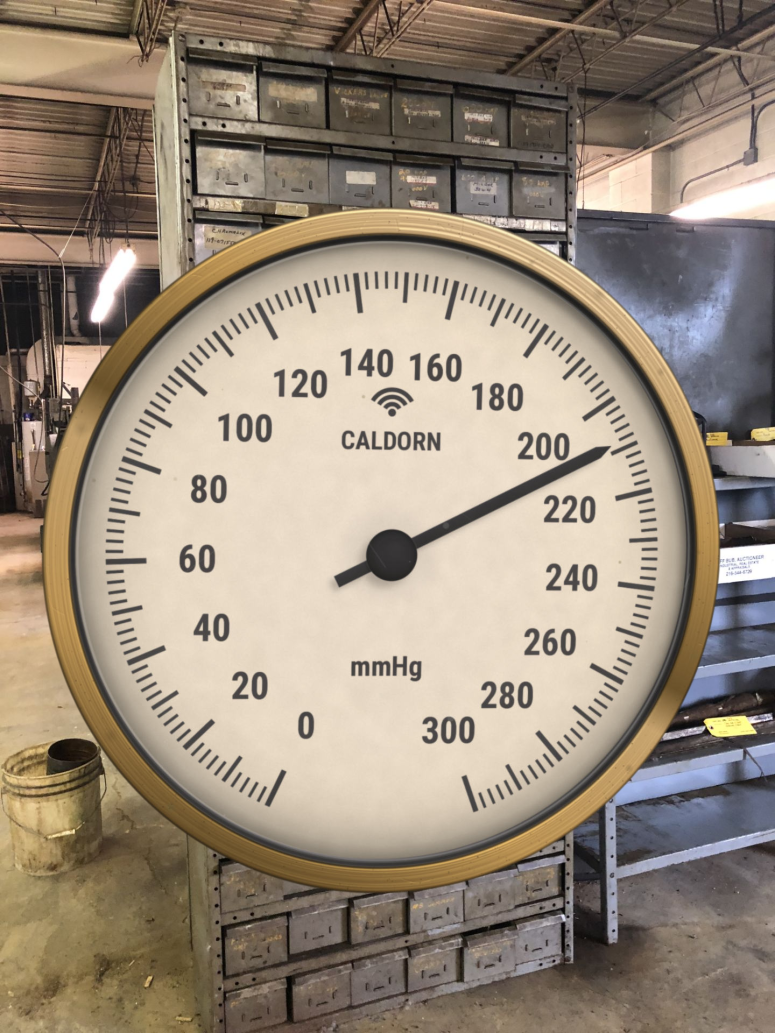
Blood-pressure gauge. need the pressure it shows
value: 208 mmHg
